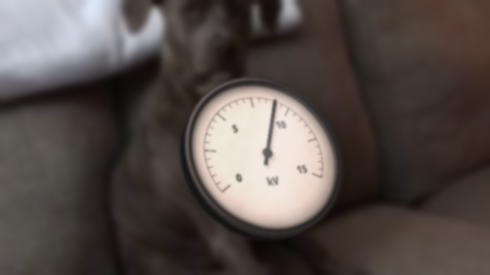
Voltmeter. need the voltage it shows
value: 9 kV
